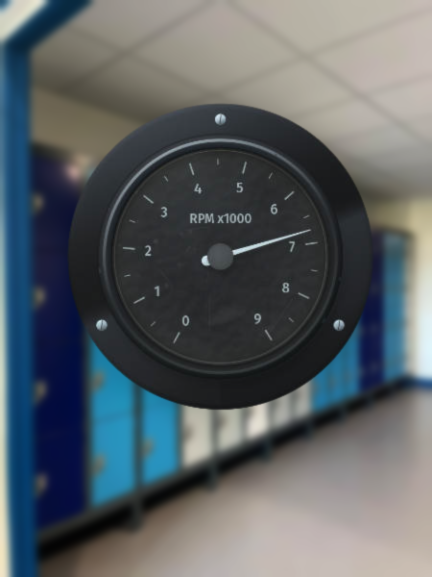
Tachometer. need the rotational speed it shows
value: 6750 rpm
